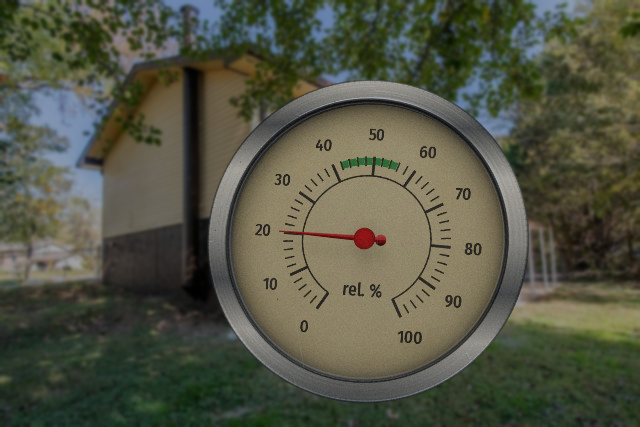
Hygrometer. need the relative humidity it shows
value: 20 %
